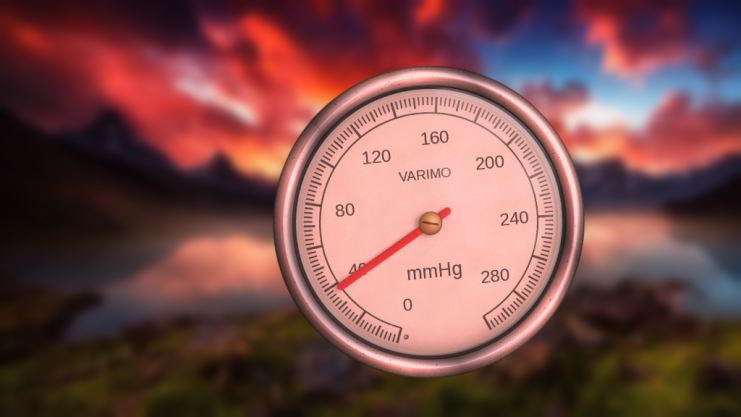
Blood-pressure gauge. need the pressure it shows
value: 38 mmHg
